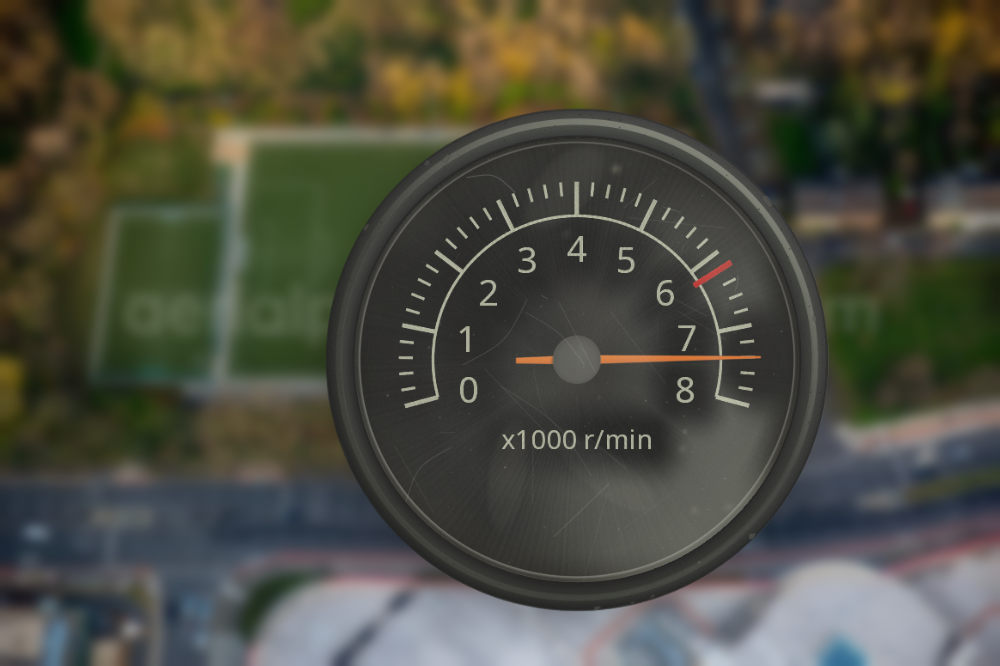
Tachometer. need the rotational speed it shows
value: 7400 rpm
